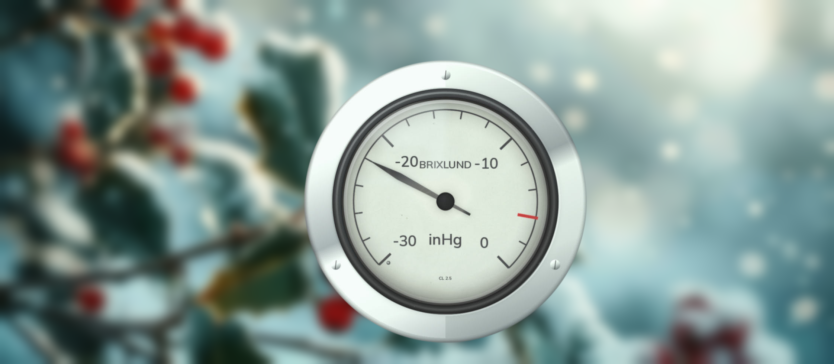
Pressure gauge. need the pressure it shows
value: -22 inHg
